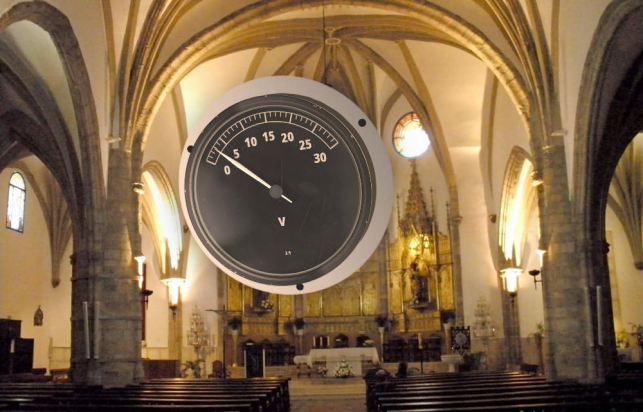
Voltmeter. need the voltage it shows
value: 3 V
